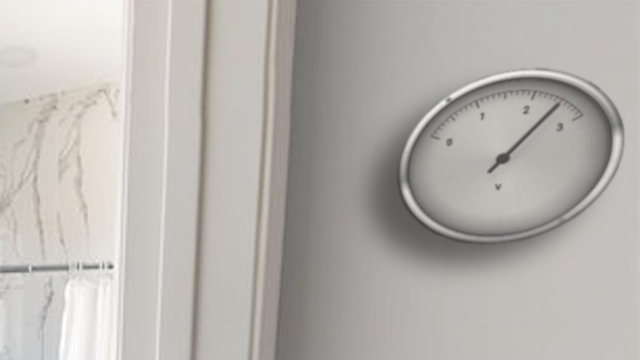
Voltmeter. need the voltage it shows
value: 2.5 V
